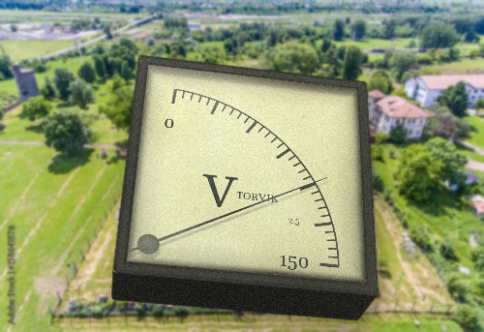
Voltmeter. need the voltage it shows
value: 100 V
